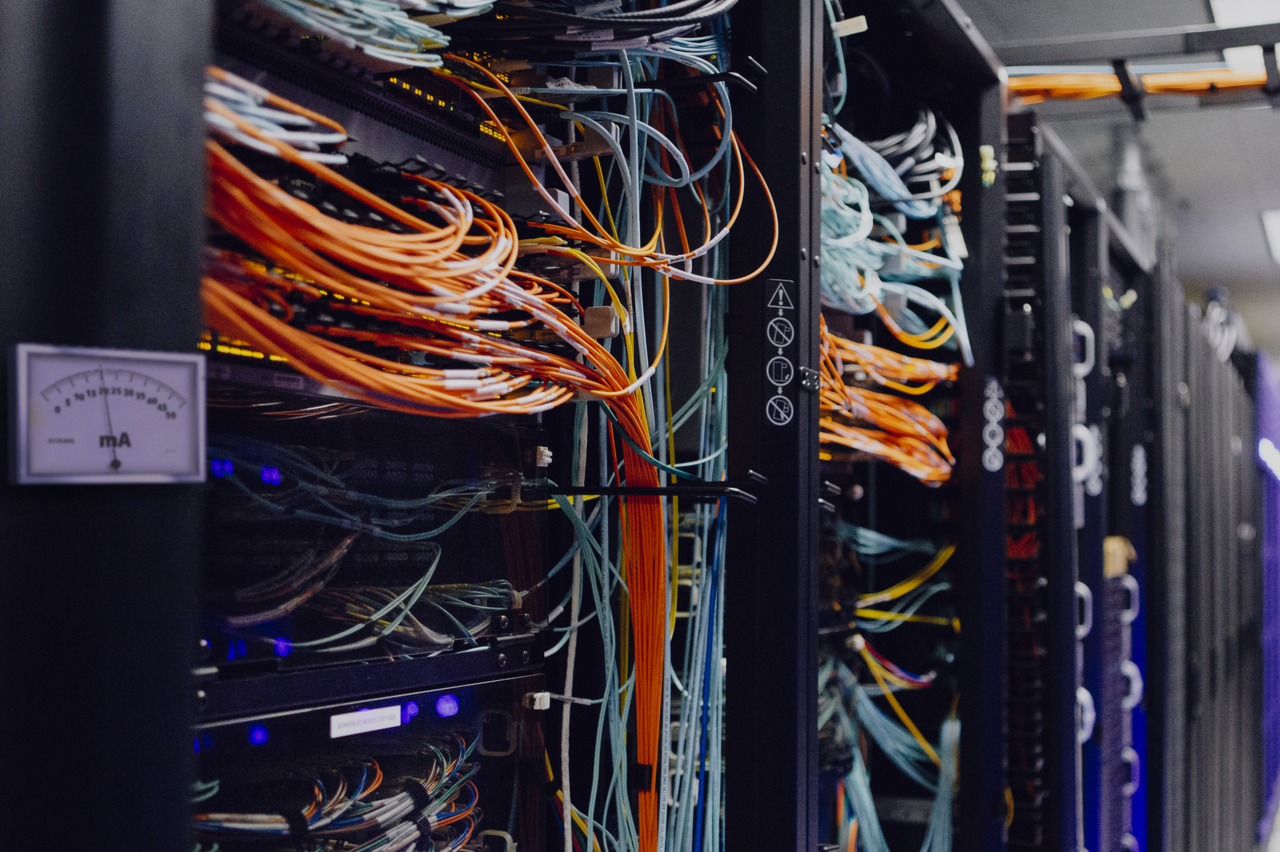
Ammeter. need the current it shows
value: 20 mA
